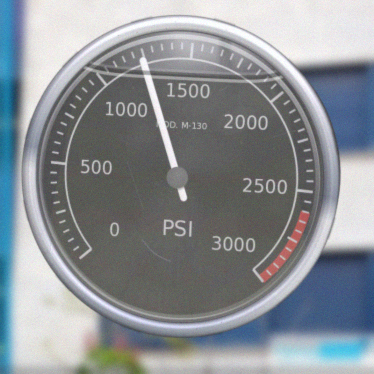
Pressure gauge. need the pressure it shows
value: 1250 psi
